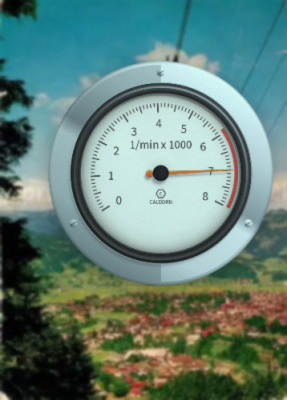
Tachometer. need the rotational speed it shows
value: 7000 rpm
